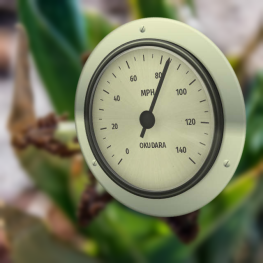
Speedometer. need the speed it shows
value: 85 mph
